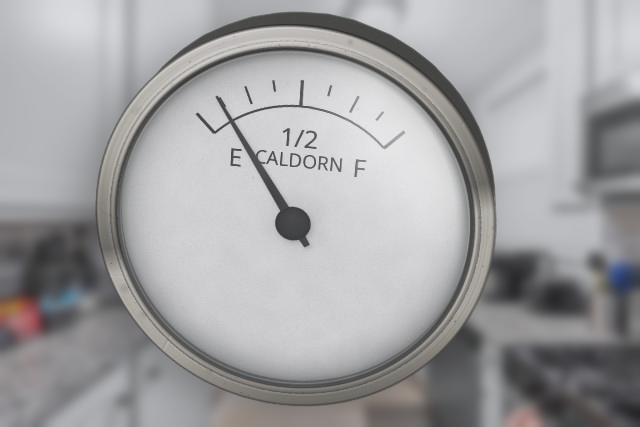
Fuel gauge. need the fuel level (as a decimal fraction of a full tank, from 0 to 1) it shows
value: 0.125
